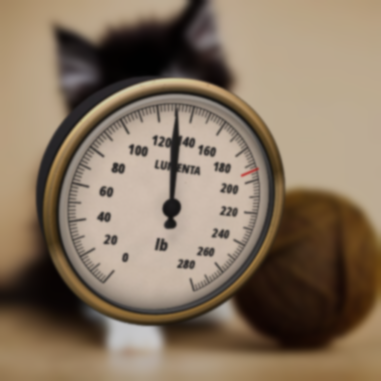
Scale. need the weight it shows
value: 130 lb
